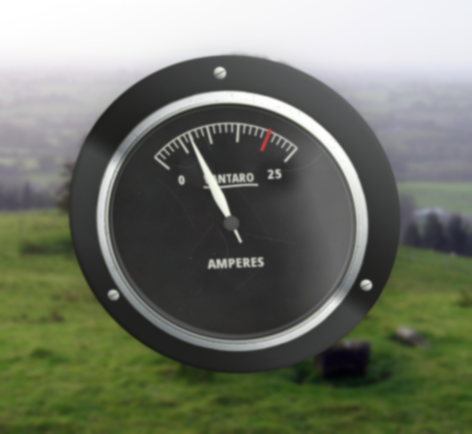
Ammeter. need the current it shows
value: 7 A
